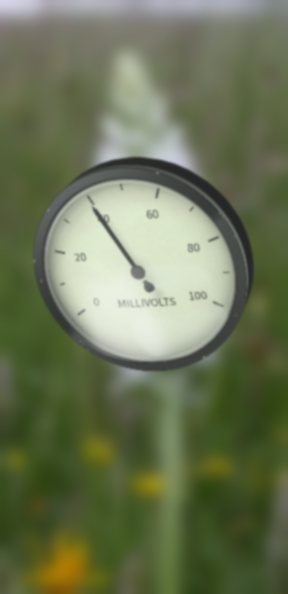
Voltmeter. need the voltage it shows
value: 40 mV
